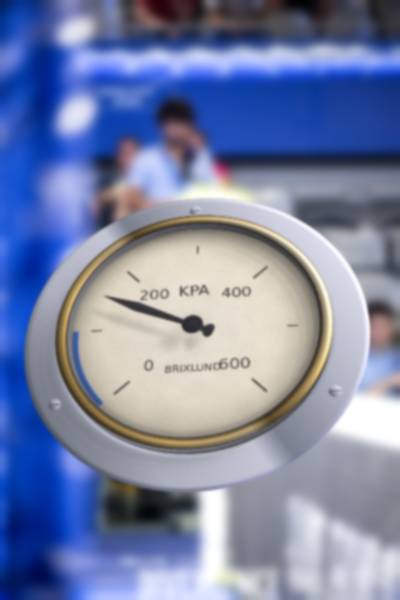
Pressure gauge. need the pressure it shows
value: 150 kPa
